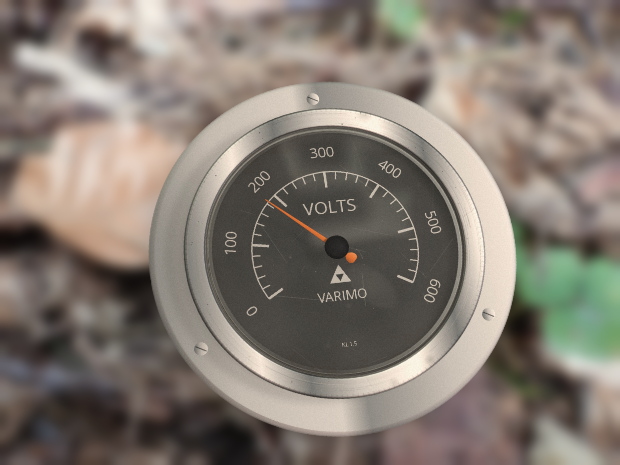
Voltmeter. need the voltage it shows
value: 180 V
